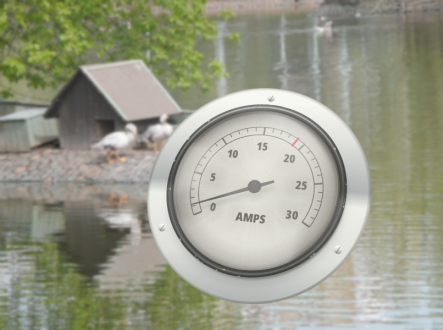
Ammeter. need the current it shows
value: 1 A
